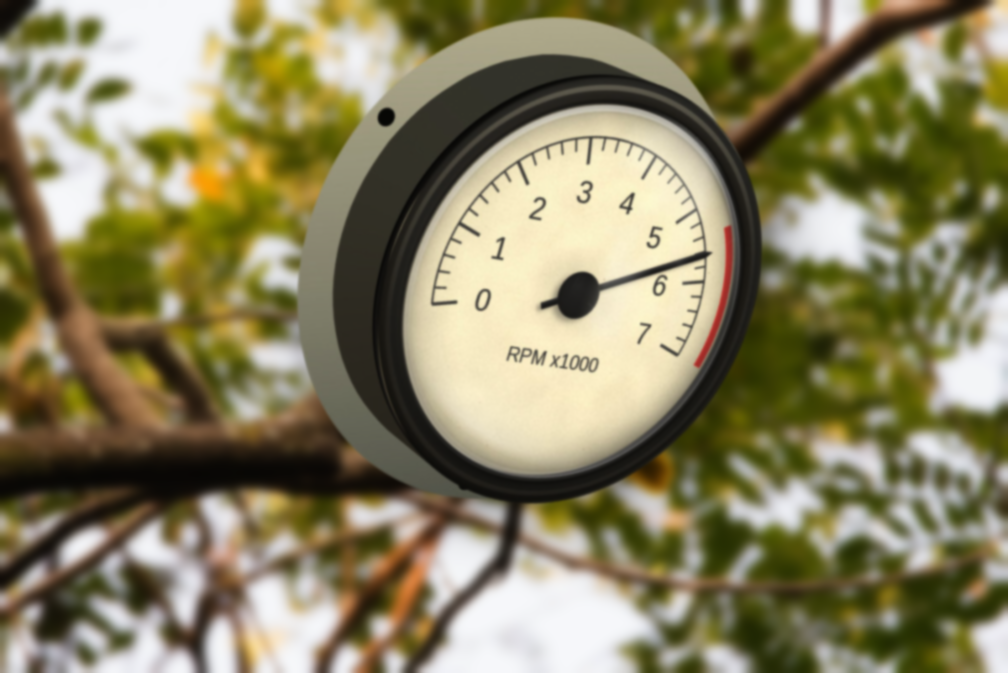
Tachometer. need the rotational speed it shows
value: 5600 rpm
